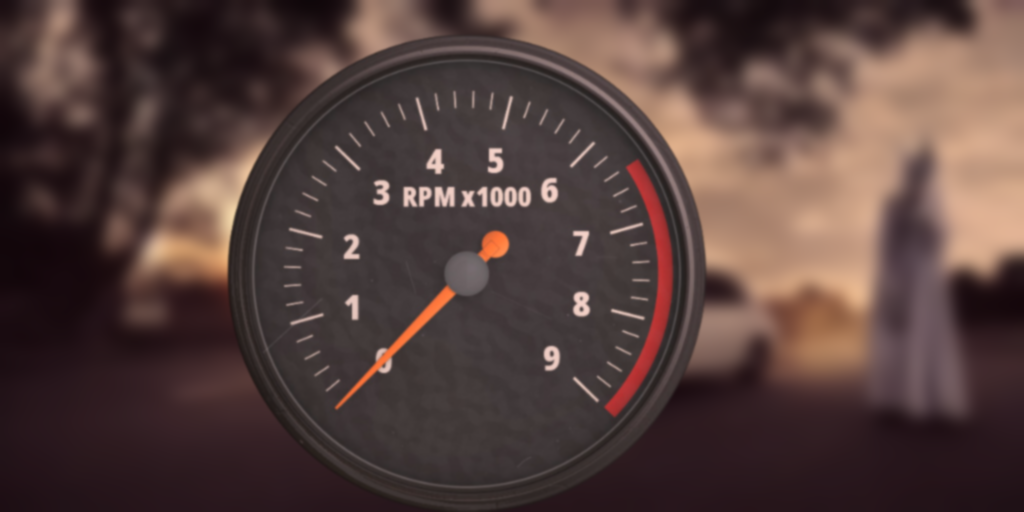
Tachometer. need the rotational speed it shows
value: 0 rpm
